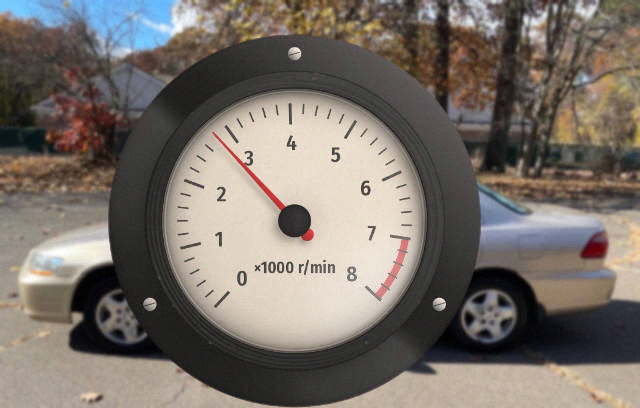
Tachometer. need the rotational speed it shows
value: 2800 rpm
